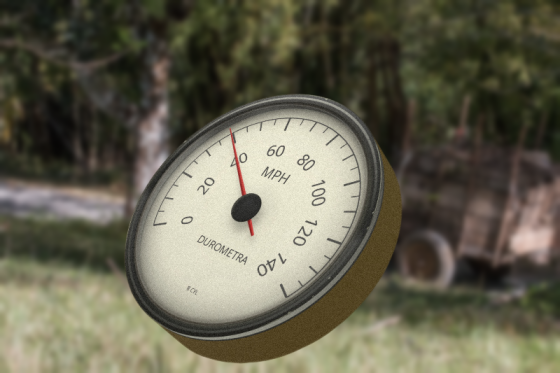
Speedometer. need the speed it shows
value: 40 mph
